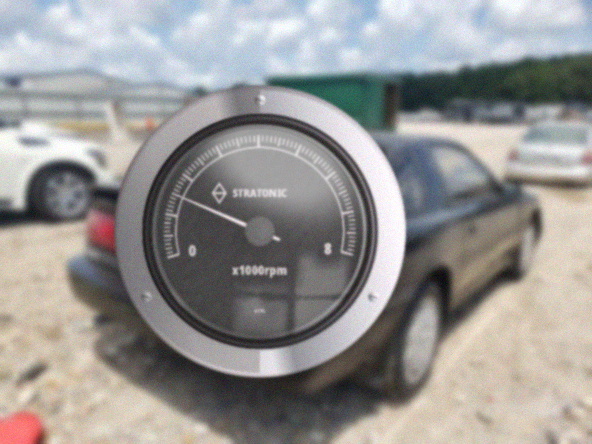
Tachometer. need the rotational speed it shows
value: 1500 rpm
